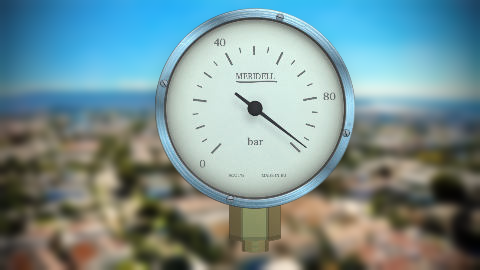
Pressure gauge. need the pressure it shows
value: 97.5 bar
